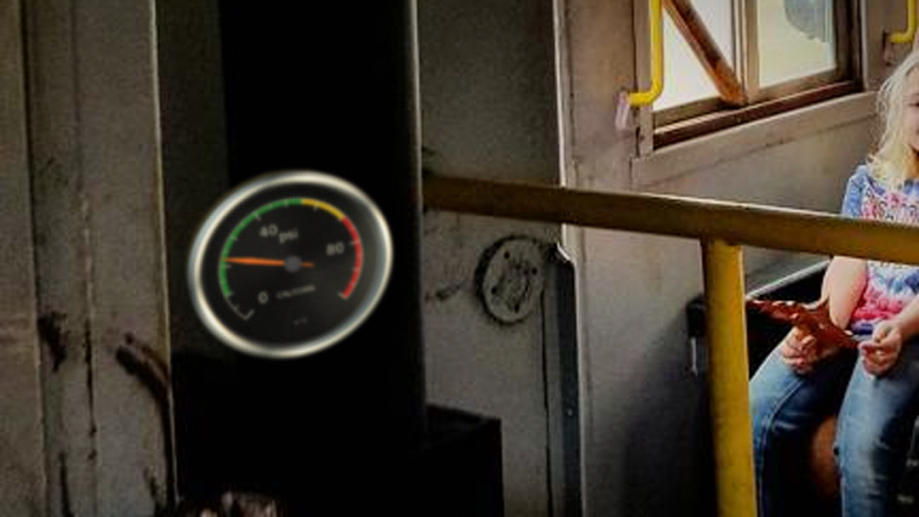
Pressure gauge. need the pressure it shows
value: 22.5 psi
